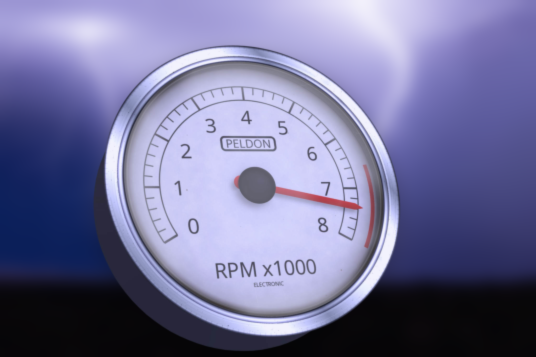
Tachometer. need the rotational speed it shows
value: 7400 rpm
